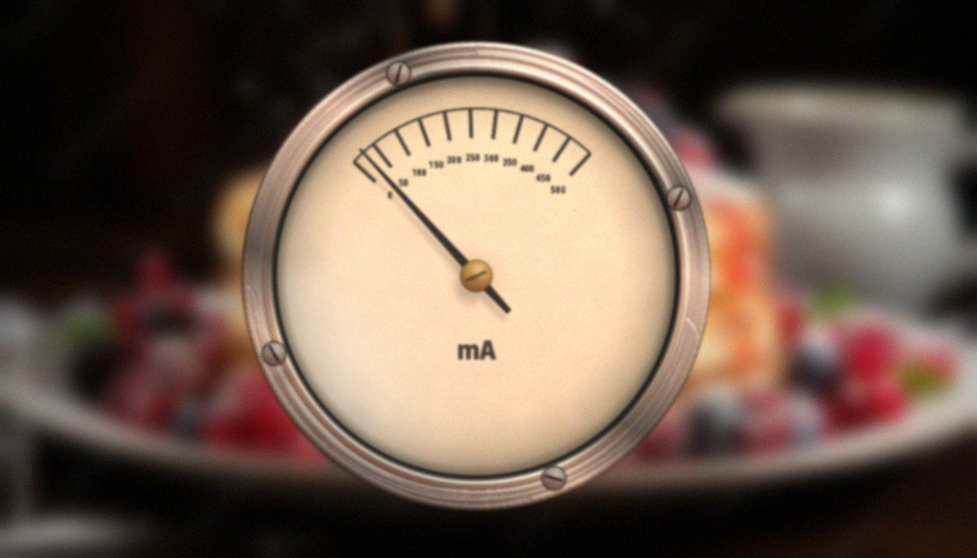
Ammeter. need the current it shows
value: 25 mA
